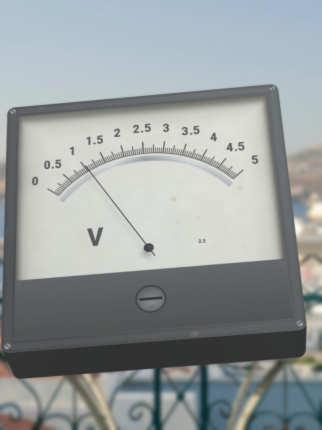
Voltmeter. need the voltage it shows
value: 1 V
